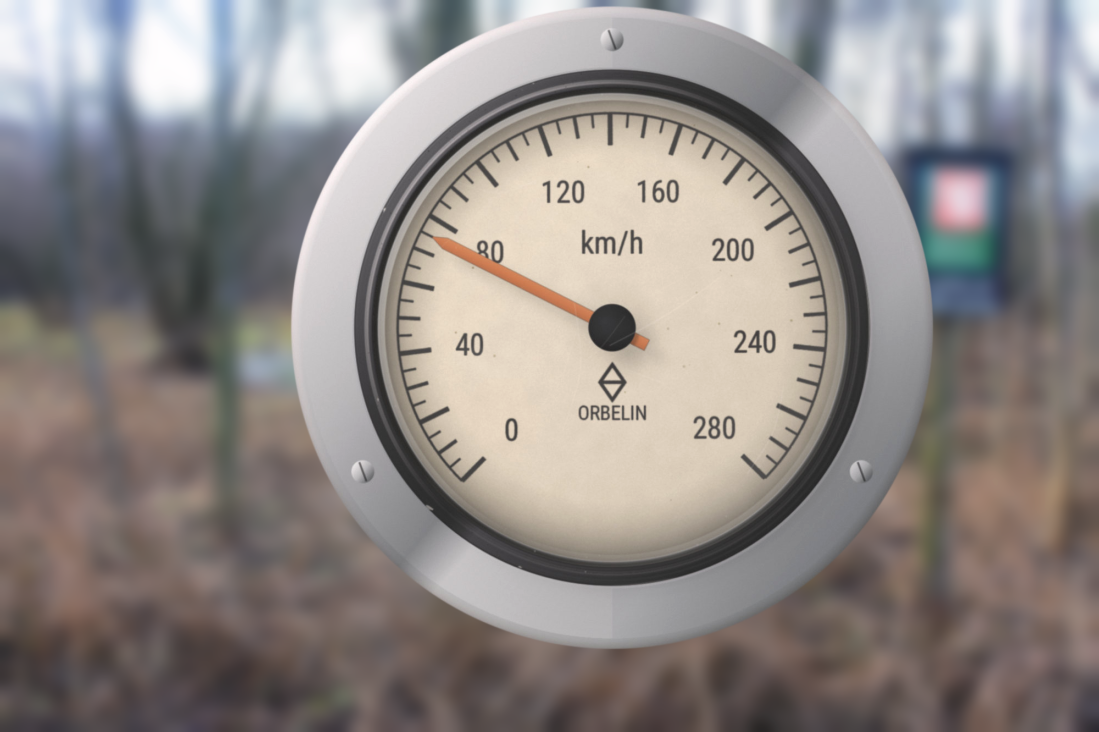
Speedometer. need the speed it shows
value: 75 km/h
